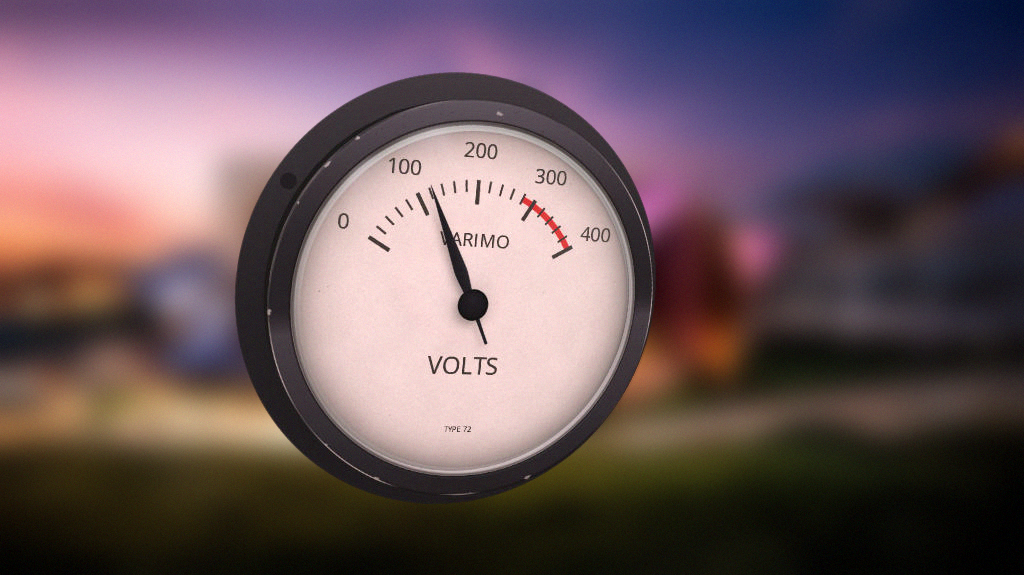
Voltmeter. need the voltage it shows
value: 120 V
